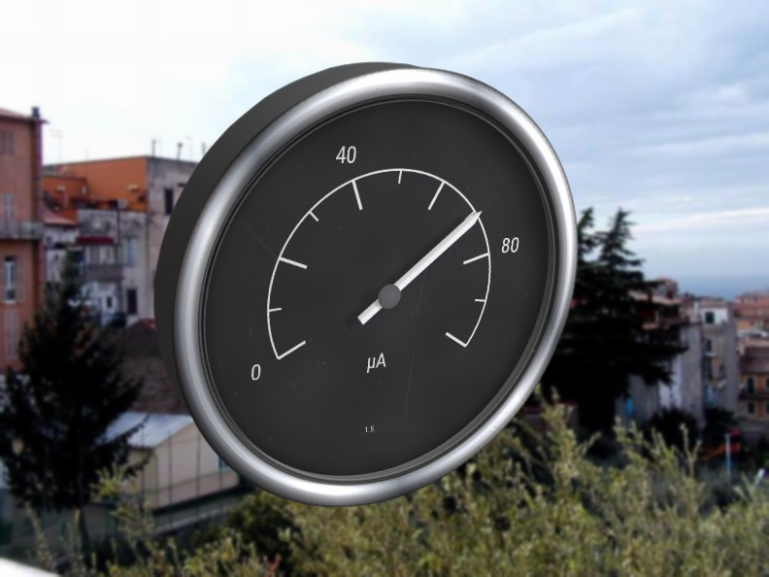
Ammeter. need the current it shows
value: 70 µA
